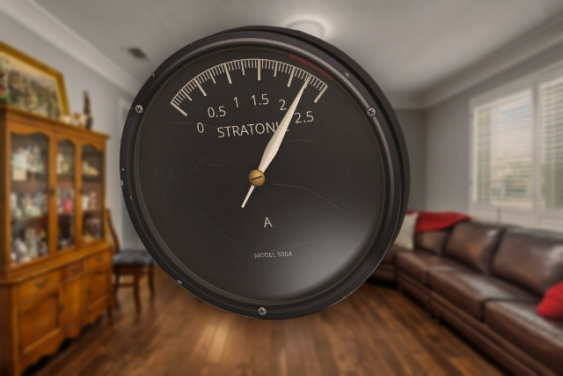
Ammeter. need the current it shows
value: 2.25 A
